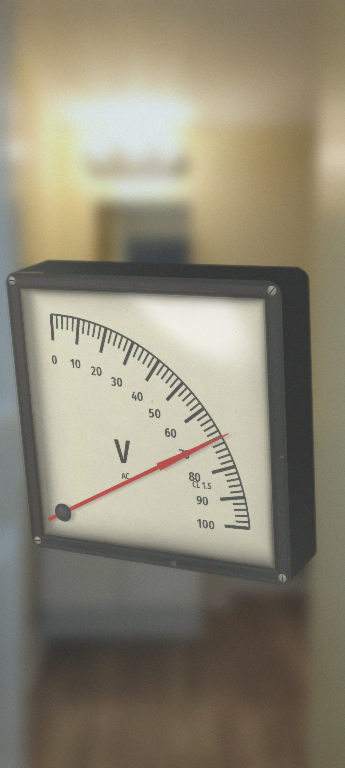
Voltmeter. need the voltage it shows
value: 70 V
